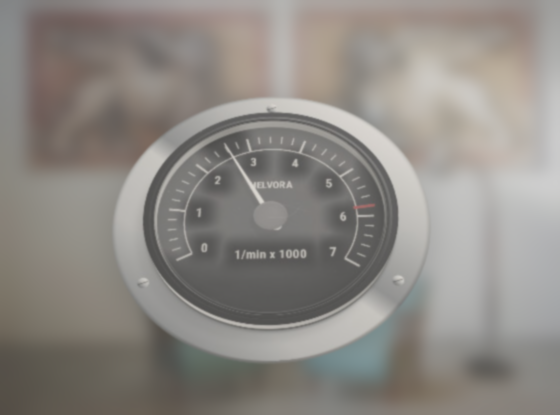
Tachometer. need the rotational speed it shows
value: 2600 rpm
